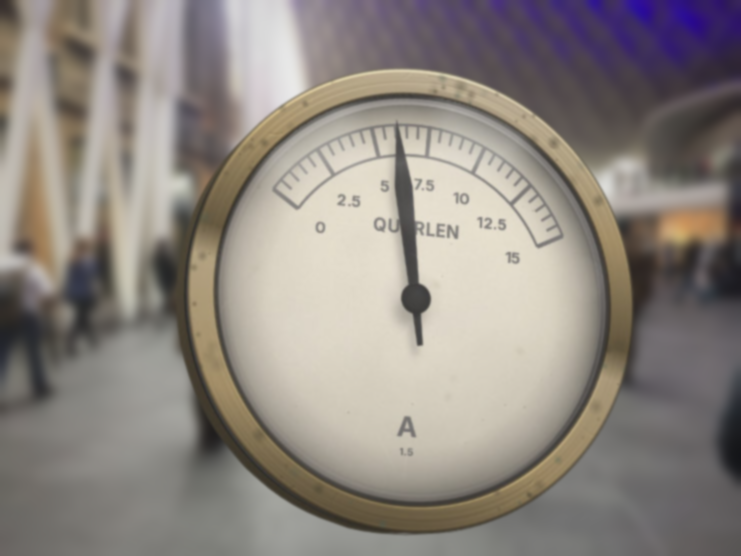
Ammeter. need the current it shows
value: 6 A
